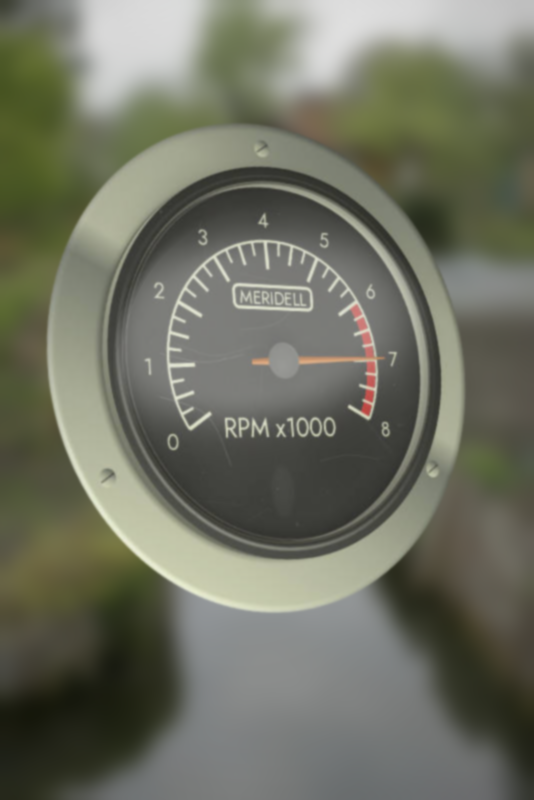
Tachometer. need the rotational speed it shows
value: 7000 rpm
